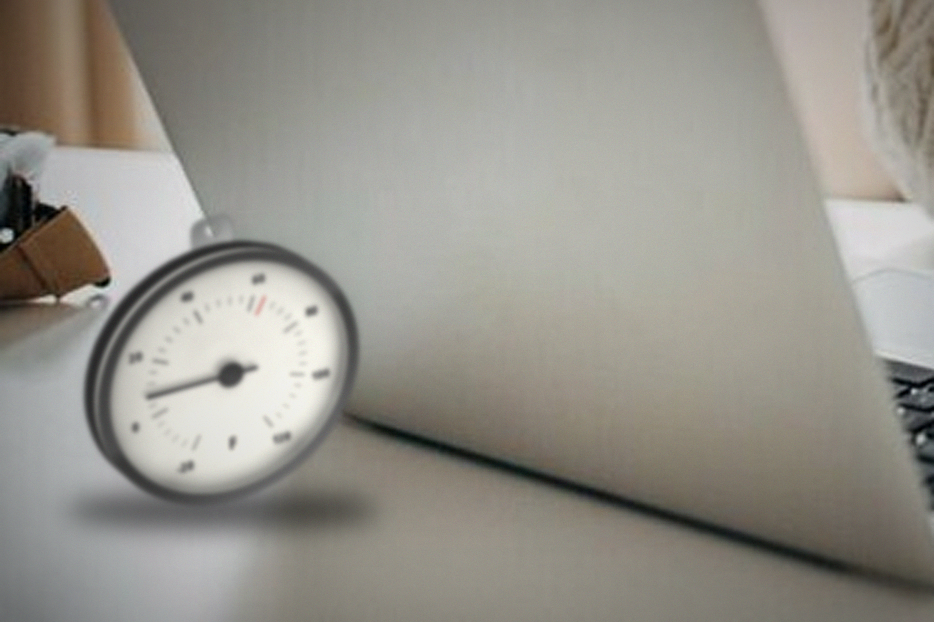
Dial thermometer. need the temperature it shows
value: 8 °F
